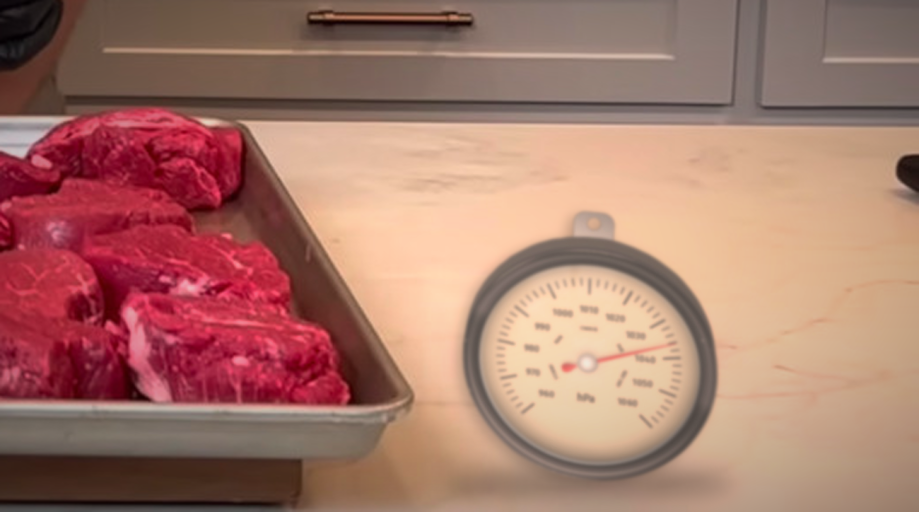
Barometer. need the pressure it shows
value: 1036 hPa
